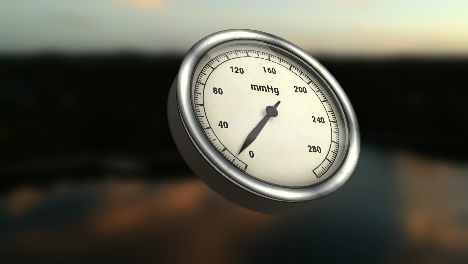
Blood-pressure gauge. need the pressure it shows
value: 10 mmHg
